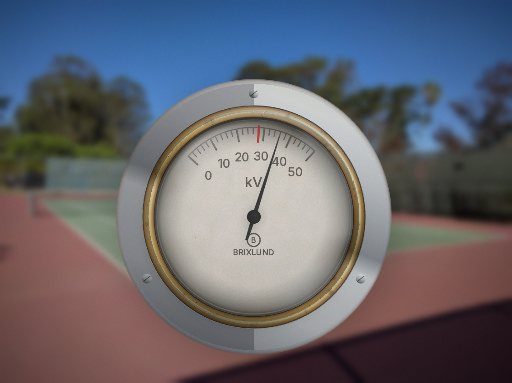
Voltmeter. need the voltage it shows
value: 36 kV
